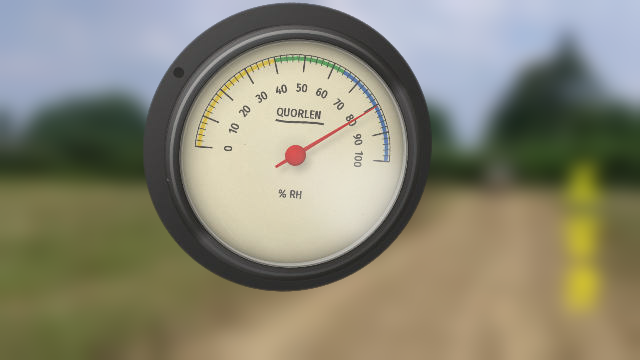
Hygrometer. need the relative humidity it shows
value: 80 %
